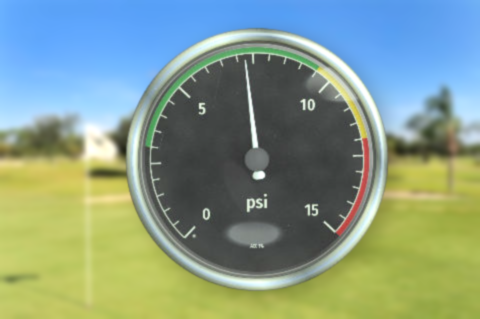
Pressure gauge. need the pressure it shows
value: 7.25 psi
